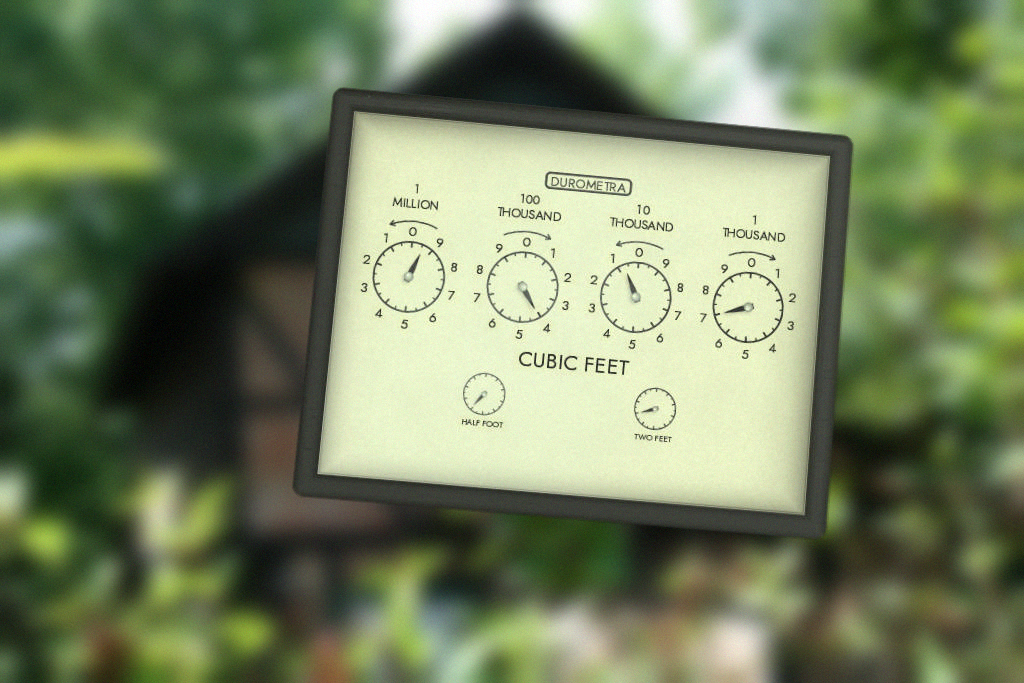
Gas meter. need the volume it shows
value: 940700 ft³
